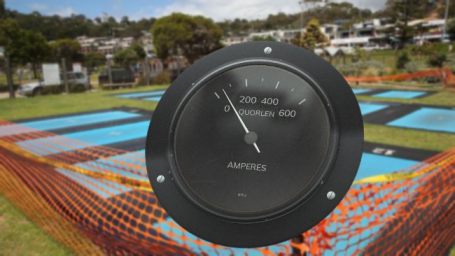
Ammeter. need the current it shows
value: 50 A
